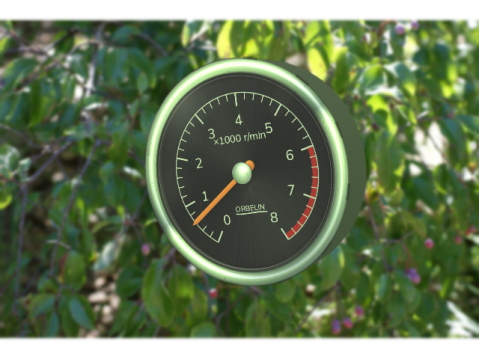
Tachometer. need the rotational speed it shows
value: 600 rpm
